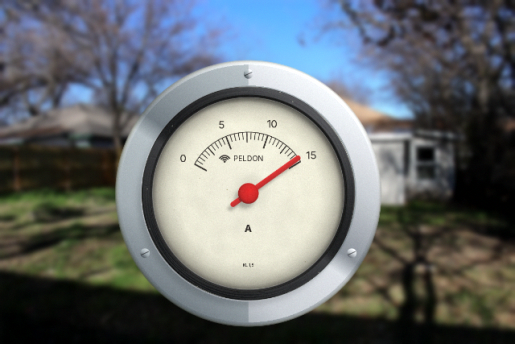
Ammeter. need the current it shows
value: 14.5 A
